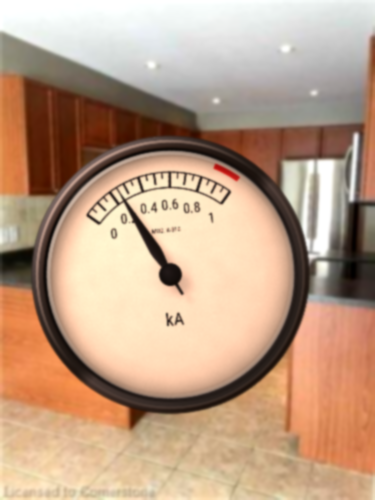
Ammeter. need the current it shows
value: 0.25 kA
